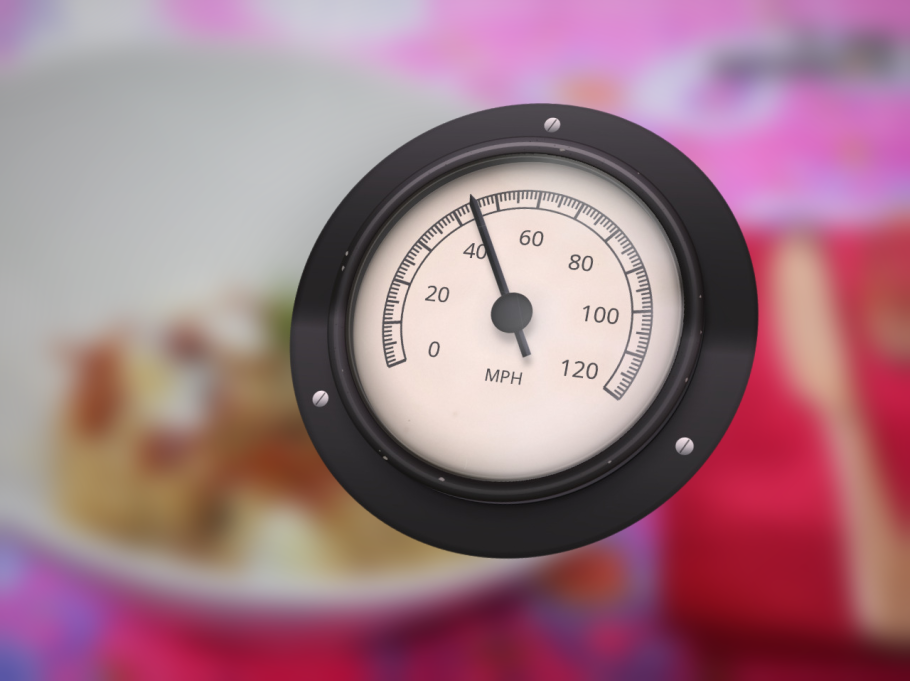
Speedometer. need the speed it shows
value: 45 mph
